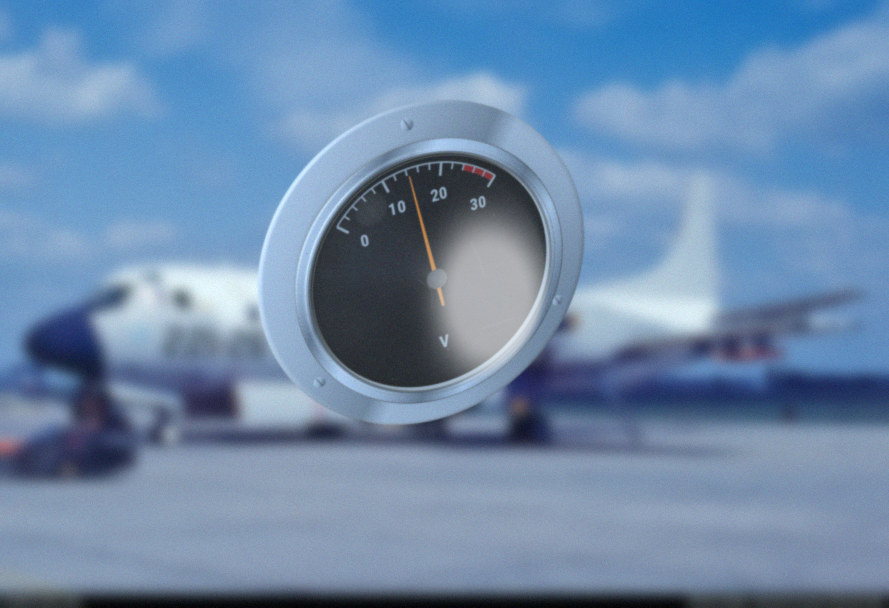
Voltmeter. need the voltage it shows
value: 14 V
